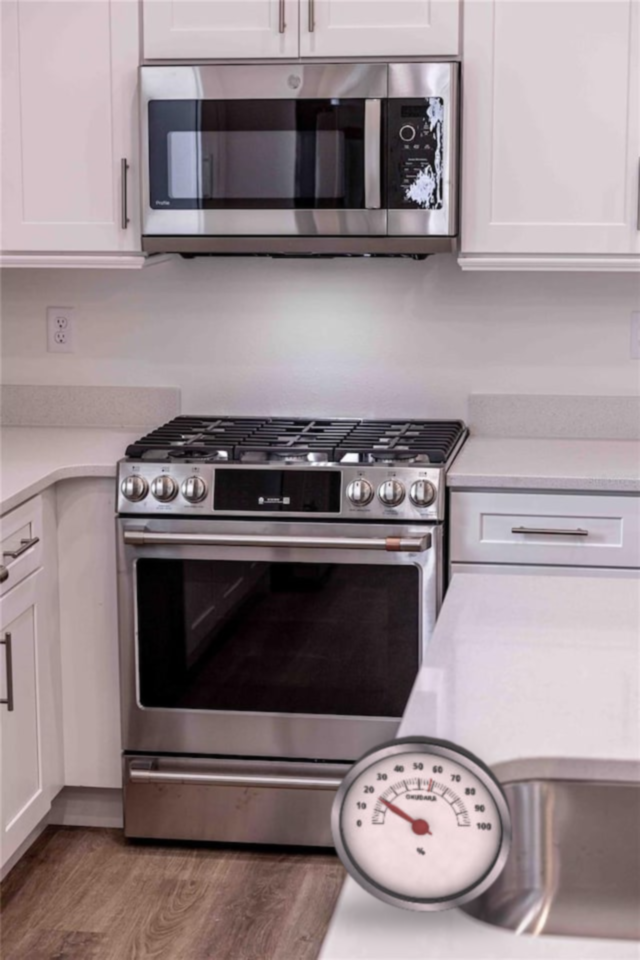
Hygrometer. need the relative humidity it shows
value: 20 %
